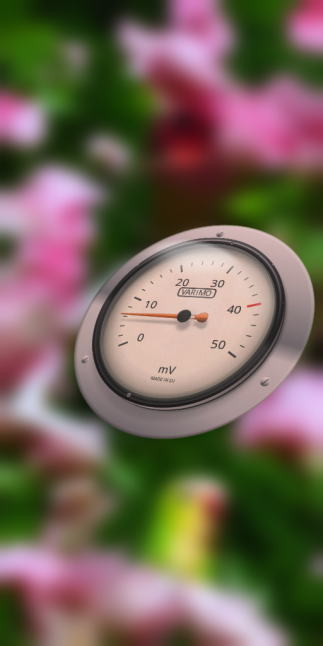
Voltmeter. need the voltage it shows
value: 6 mV
